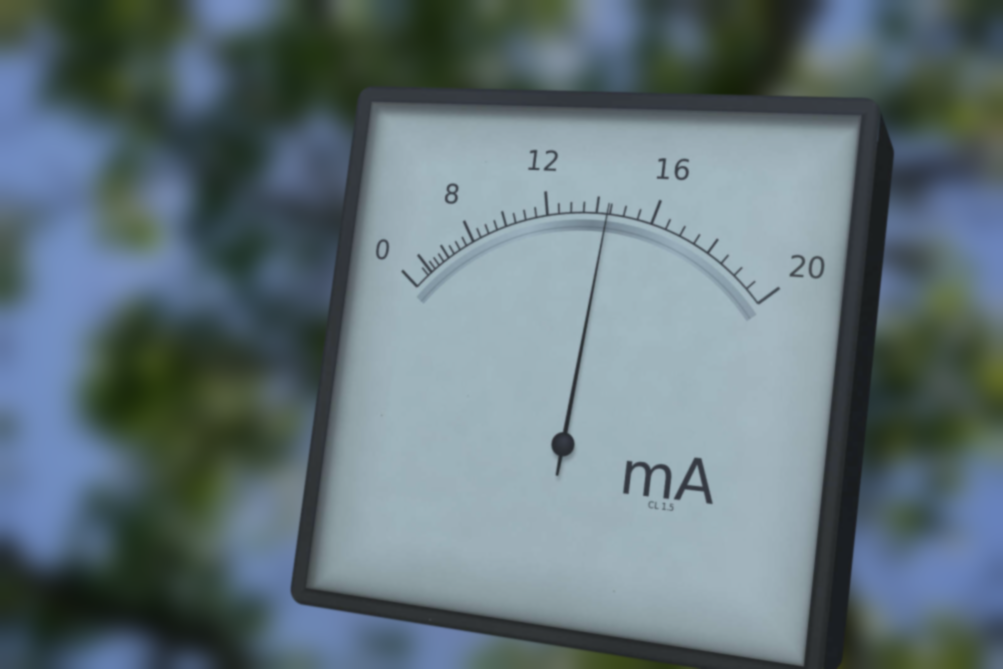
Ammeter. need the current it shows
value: 14.5 mA
